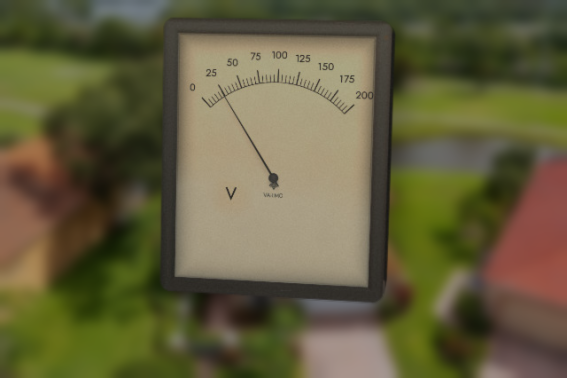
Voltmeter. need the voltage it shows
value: 25 V
